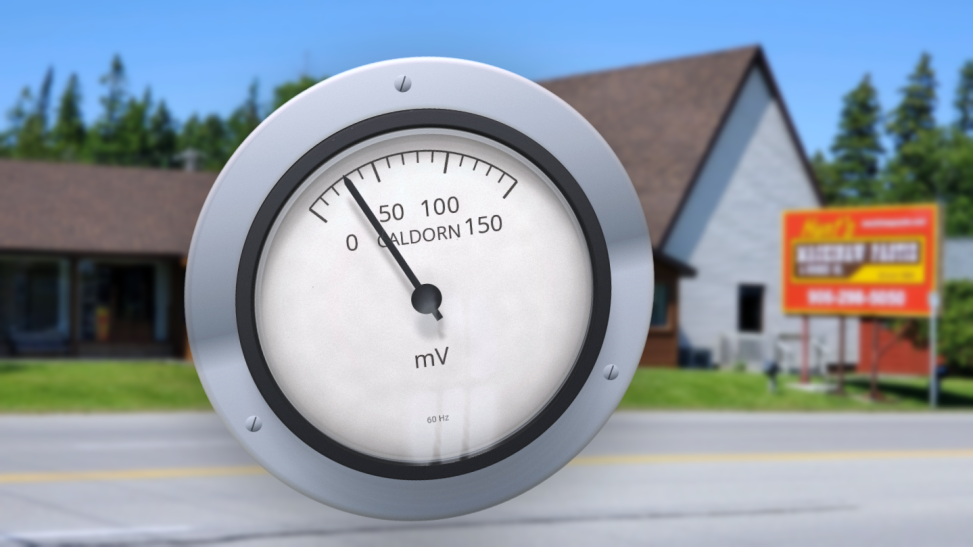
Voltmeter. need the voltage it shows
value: 30 mV
